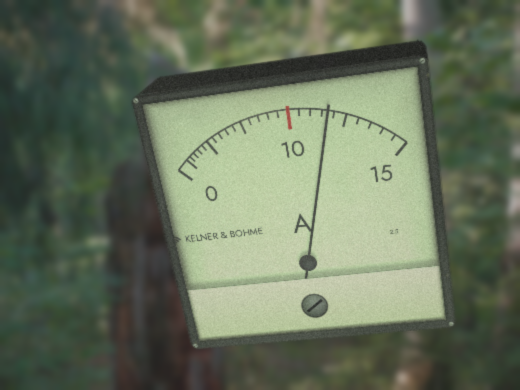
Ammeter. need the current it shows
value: 11.75 A
